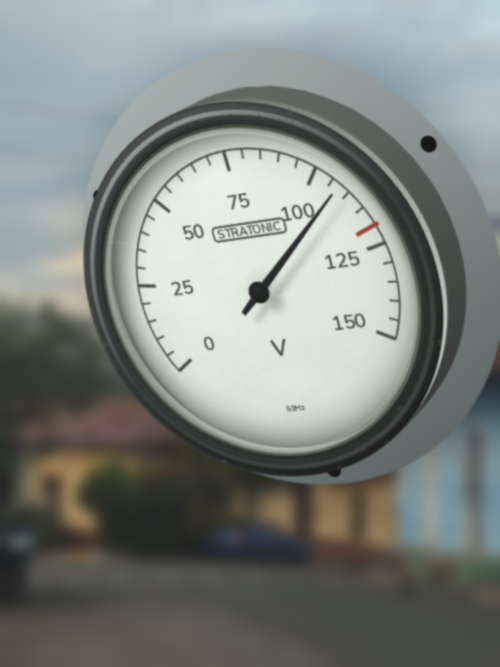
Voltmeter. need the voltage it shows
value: 107.5 V
